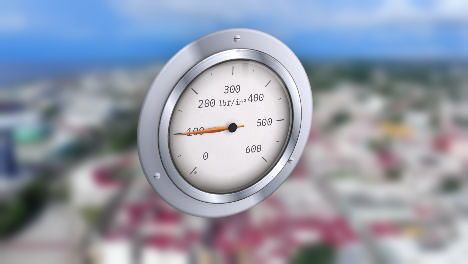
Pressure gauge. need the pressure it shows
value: 100 psi
